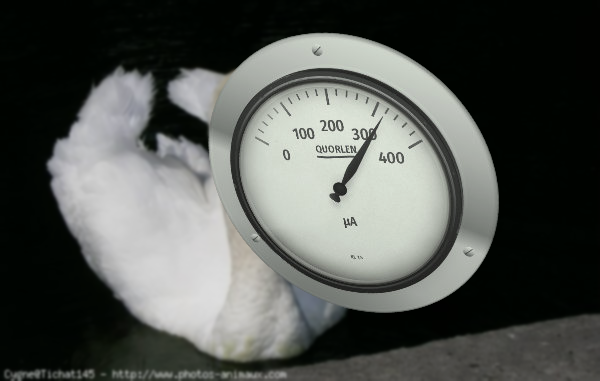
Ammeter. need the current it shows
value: 320 µA
